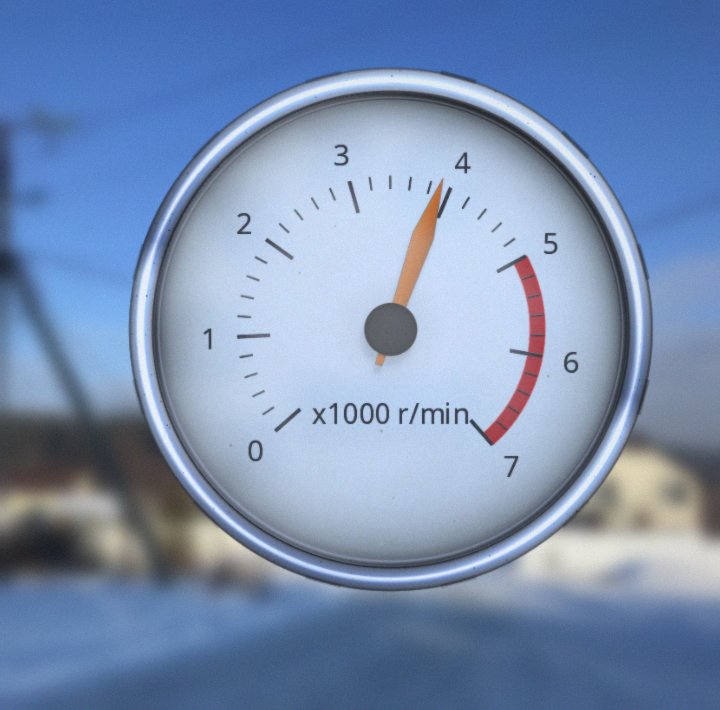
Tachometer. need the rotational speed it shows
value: 3900 rpm
